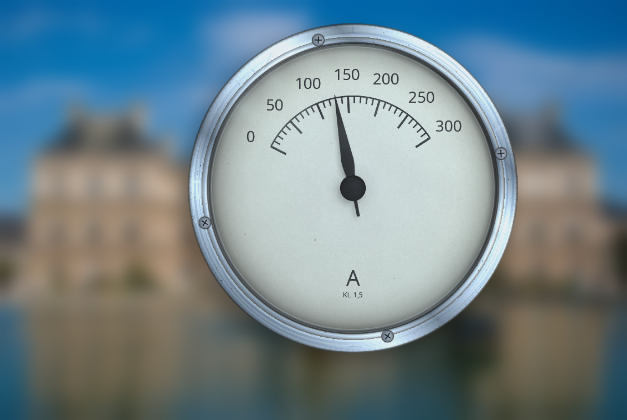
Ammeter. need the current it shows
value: 130 A
